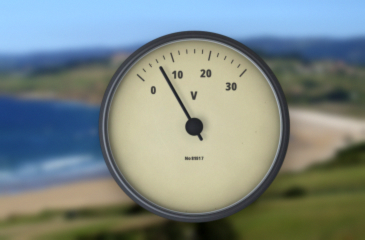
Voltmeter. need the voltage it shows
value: 6 V
